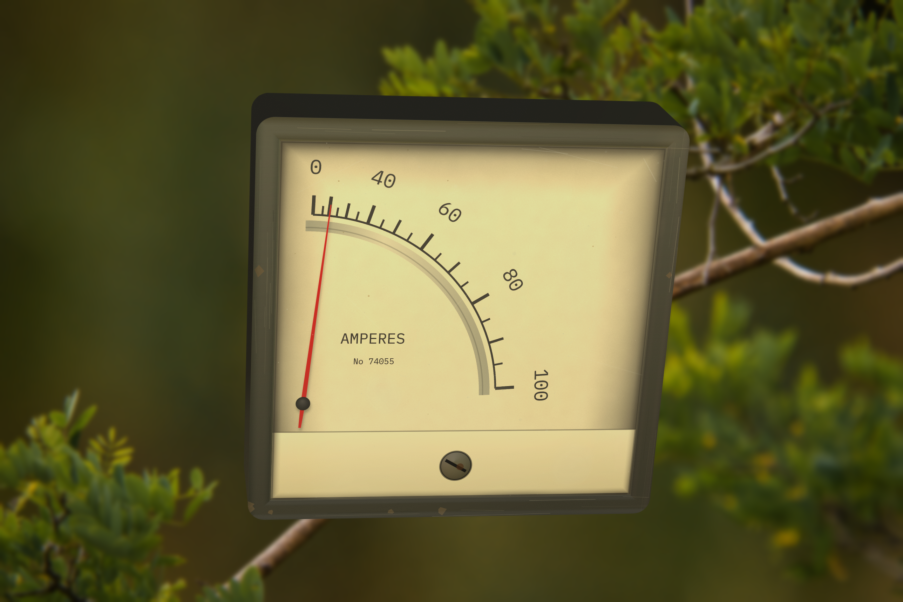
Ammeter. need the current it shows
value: 20 A
